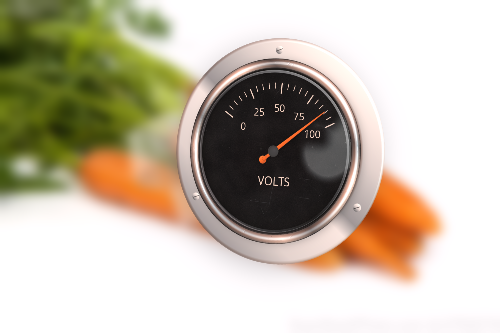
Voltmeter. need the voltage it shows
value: 90 V
